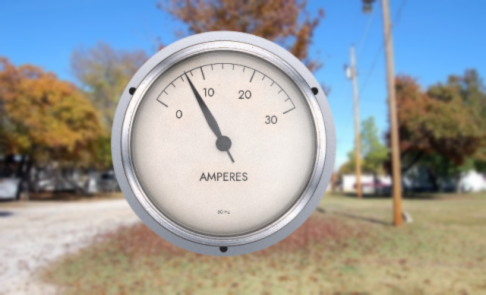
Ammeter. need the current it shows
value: 7 A
